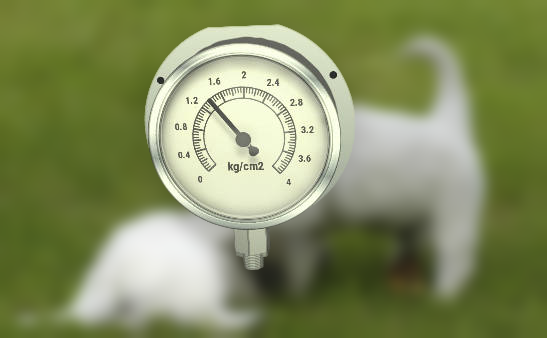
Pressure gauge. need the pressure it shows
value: 1.4 kg/cm²
